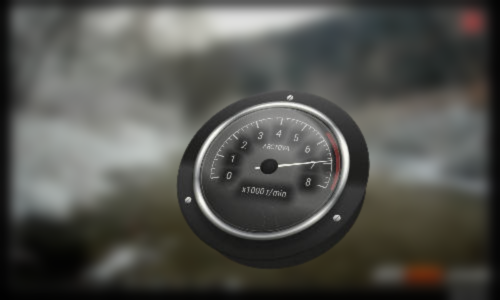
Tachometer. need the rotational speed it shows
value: 7000 rpm
